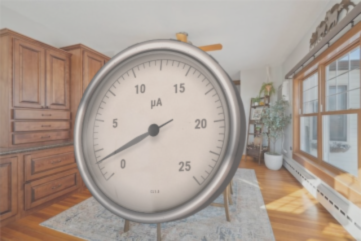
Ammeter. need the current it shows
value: 1.5 µA
